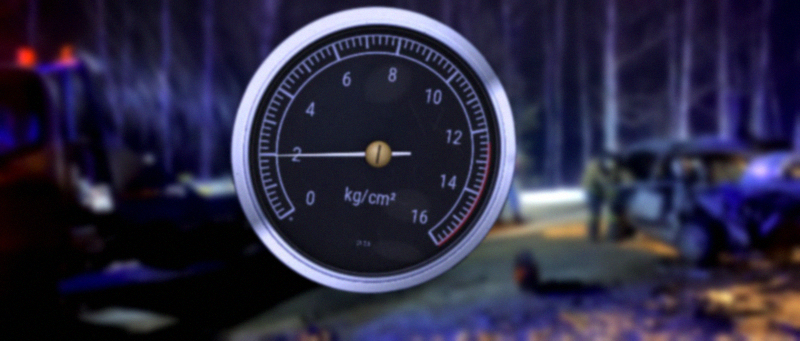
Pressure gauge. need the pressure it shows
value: 2 kg/cm²
